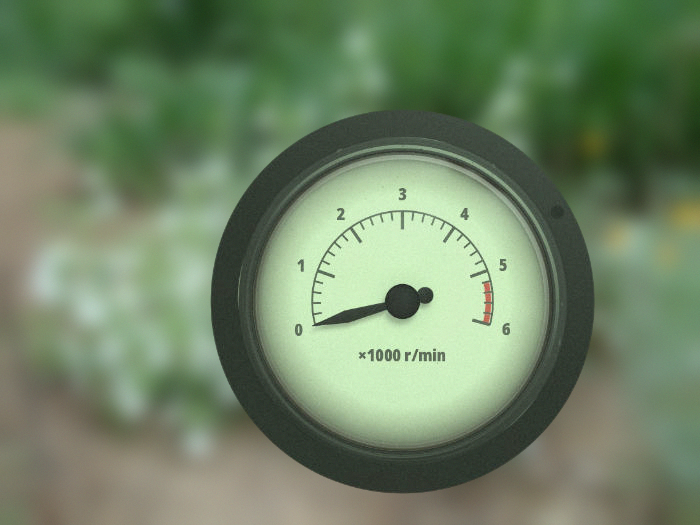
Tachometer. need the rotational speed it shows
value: 0 rpm
